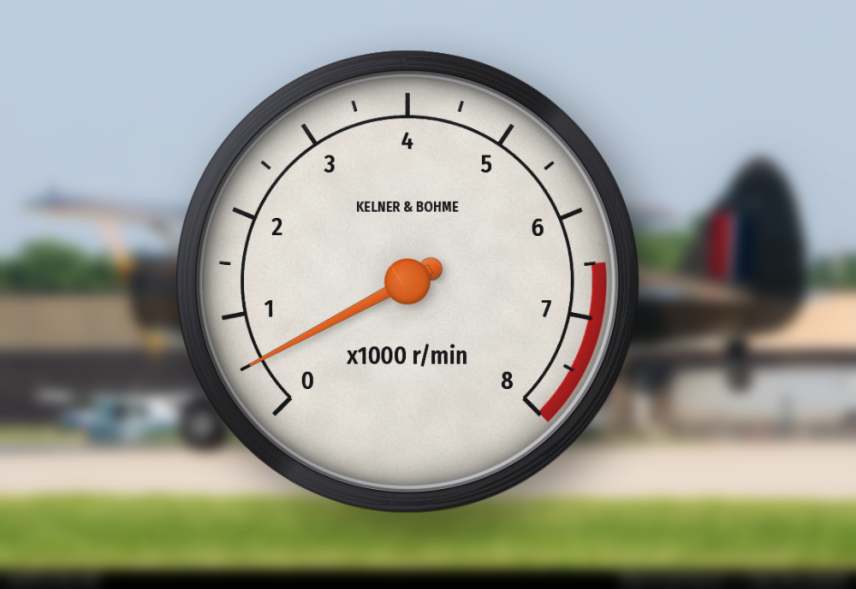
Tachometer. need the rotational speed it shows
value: 500 rpm
